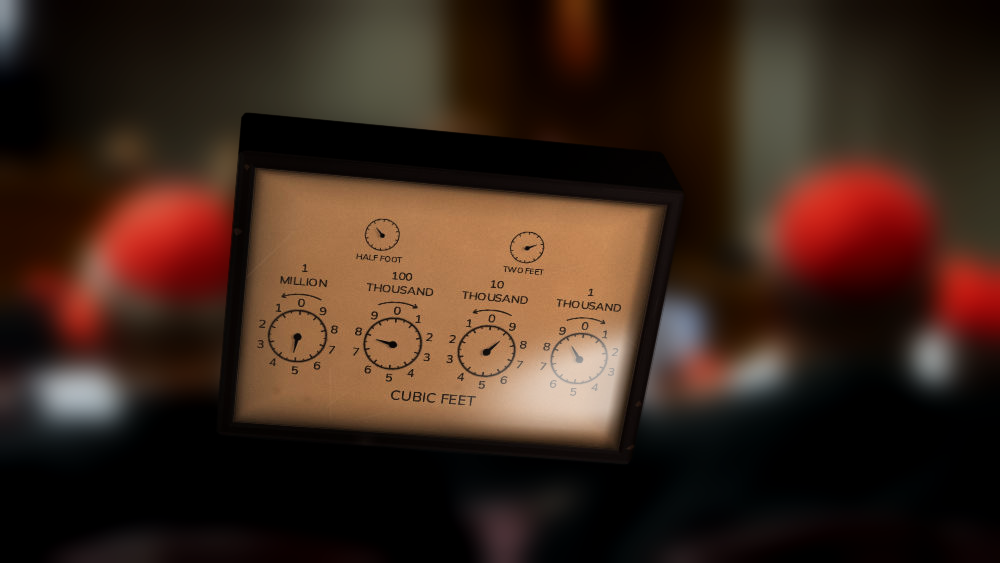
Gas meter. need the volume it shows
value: 478900 ft³
